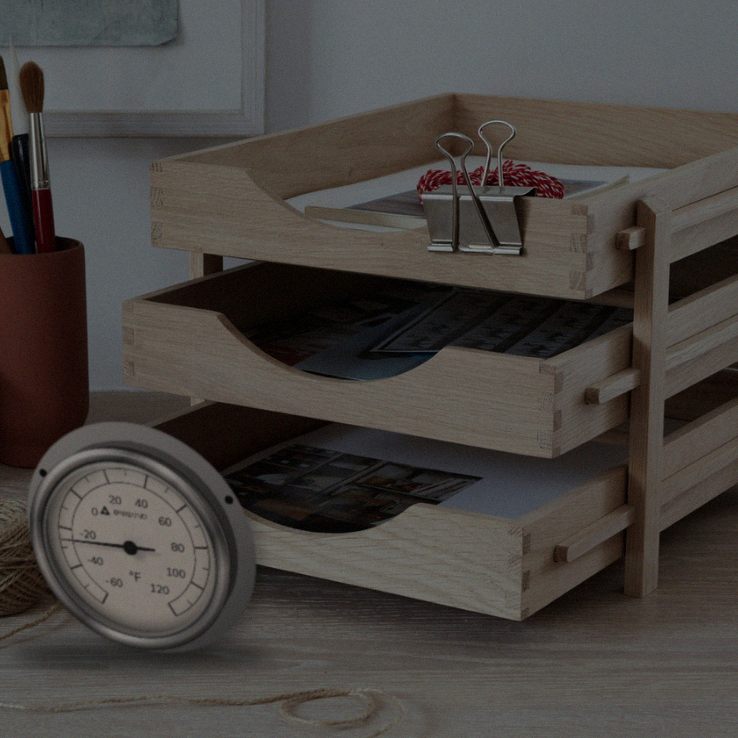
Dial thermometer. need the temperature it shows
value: -25 °F
